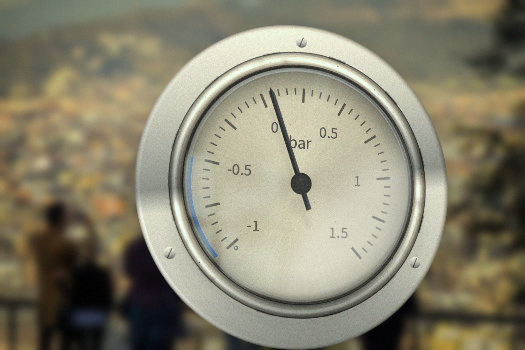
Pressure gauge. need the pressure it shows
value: 0.05 bar
